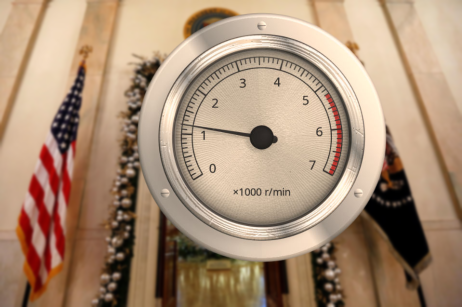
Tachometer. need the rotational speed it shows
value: 1200 rpm
